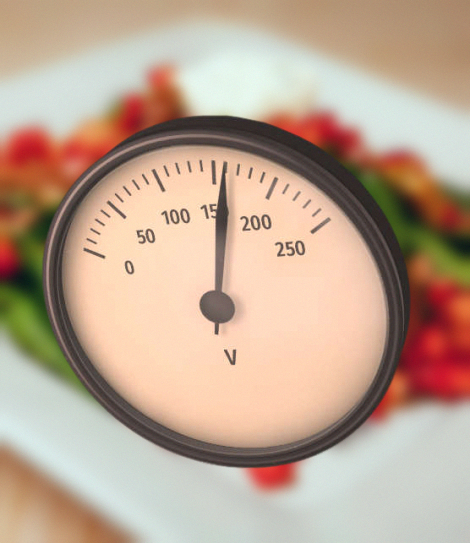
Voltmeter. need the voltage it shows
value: 160 V
